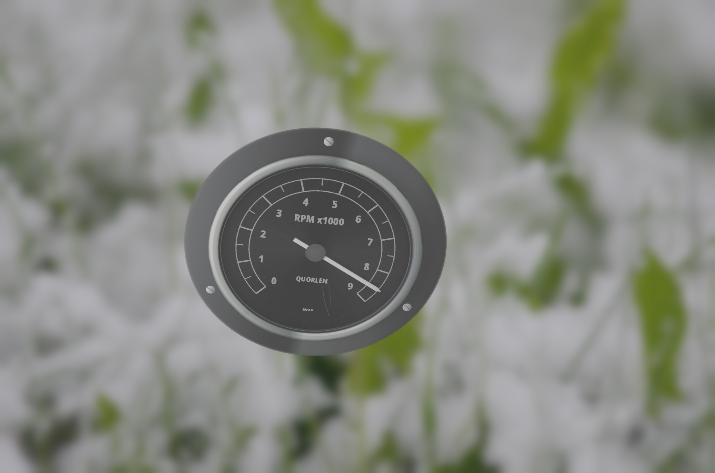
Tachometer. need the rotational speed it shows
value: 8500 rpm
